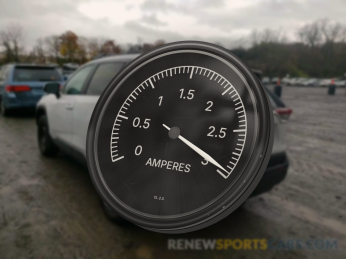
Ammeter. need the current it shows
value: 2.95 A
